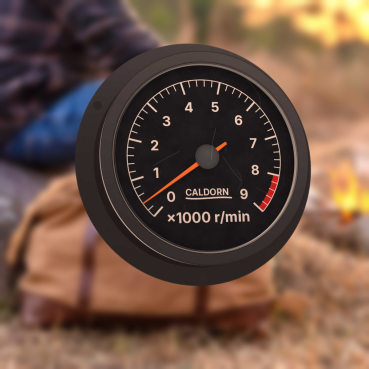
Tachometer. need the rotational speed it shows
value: 400 rpm
